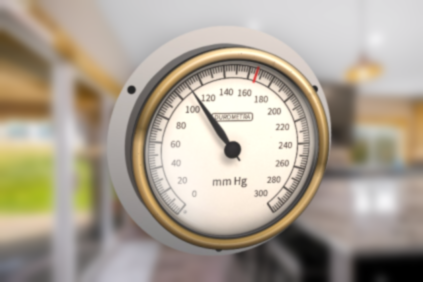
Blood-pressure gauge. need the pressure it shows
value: 110 mmHg
